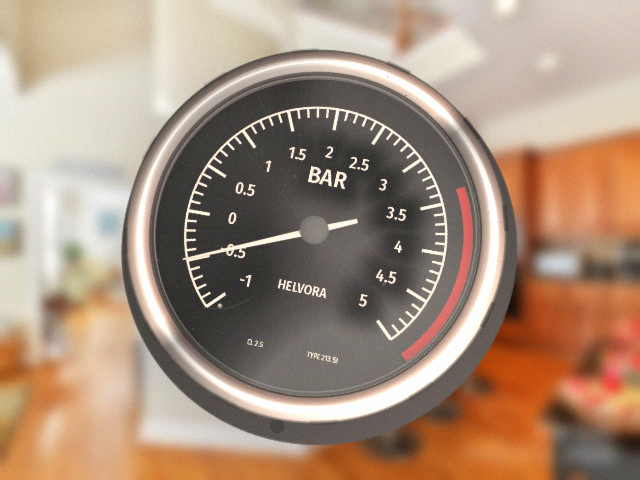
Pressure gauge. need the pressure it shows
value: -0.5 bar
